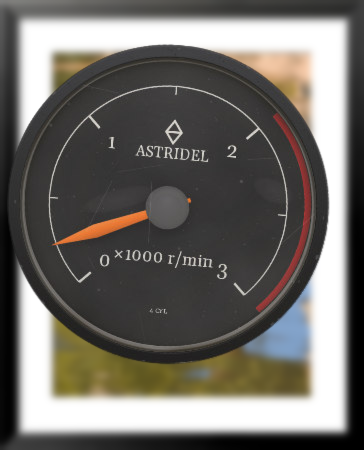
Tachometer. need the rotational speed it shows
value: 250 rpm
